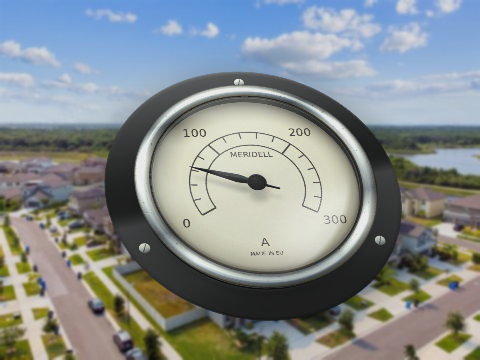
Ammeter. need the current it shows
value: 60 A
